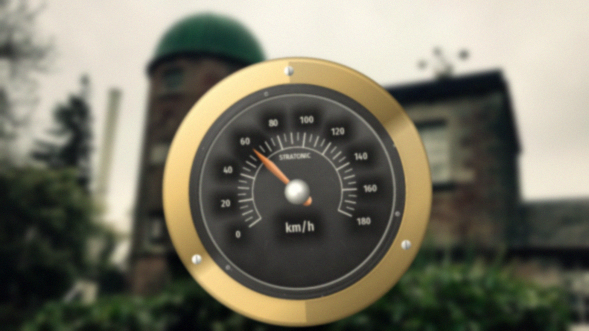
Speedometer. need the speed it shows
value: 60 km/h
